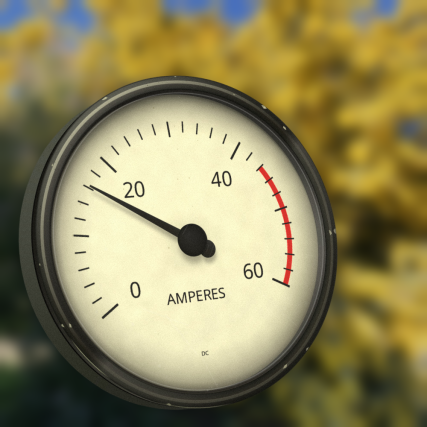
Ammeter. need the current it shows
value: 16 A
